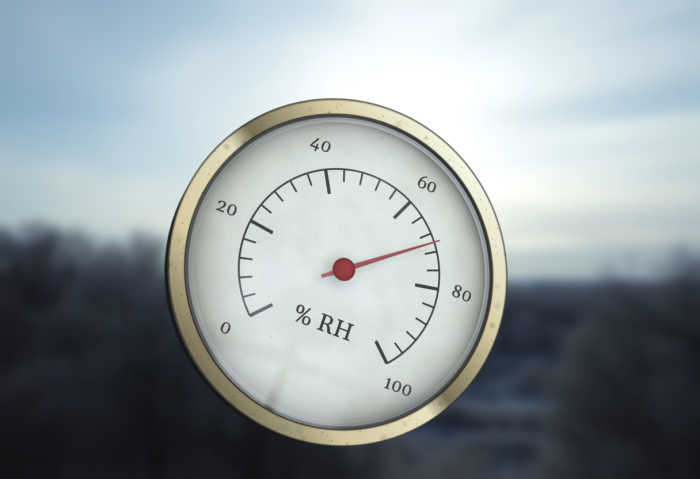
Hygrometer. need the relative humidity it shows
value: 70 %
